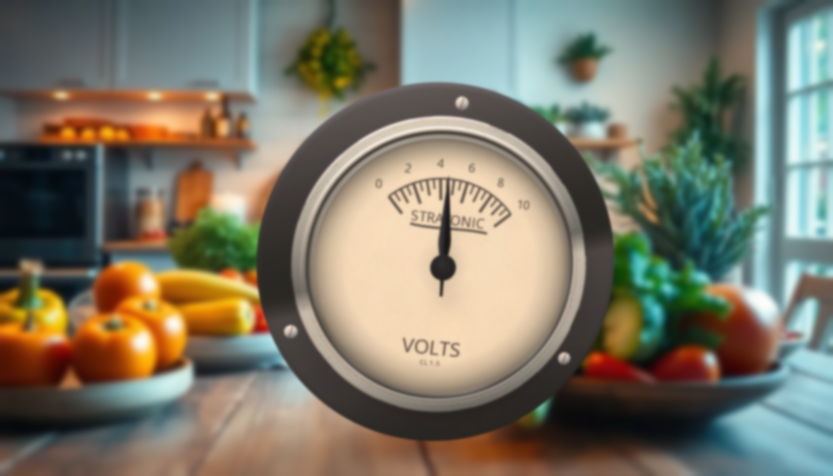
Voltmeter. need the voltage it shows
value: 4.5 V
